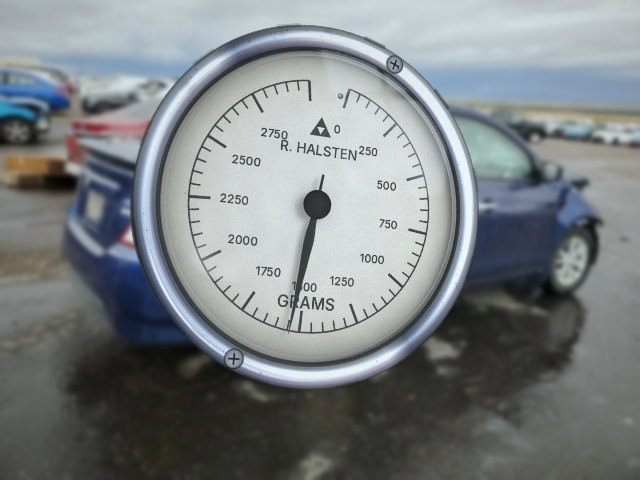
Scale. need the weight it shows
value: 1550 g
